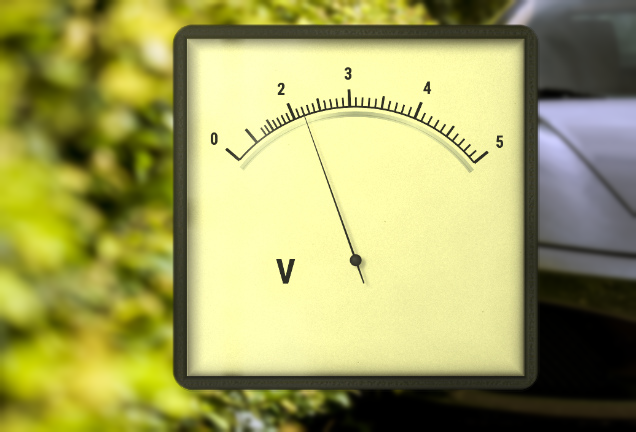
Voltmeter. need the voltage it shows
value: 2.2 V
